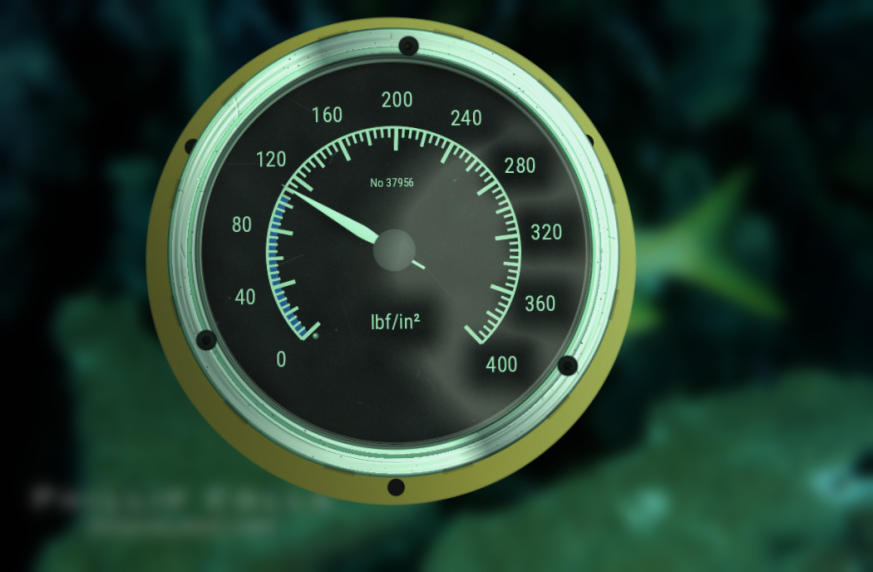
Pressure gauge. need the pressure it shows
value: 110 psi
